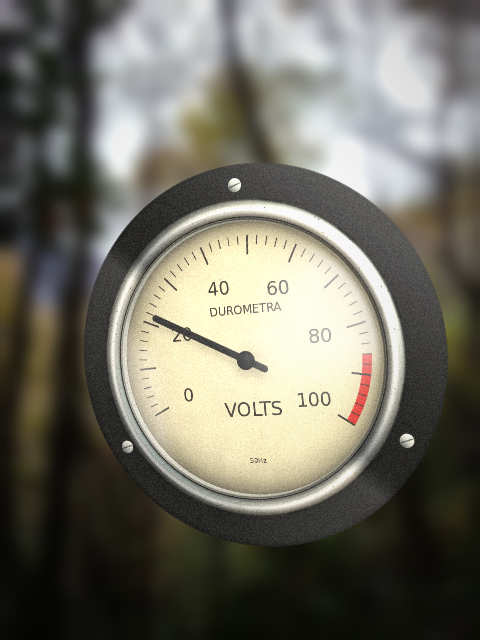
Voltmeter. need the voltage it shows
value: 22 V
